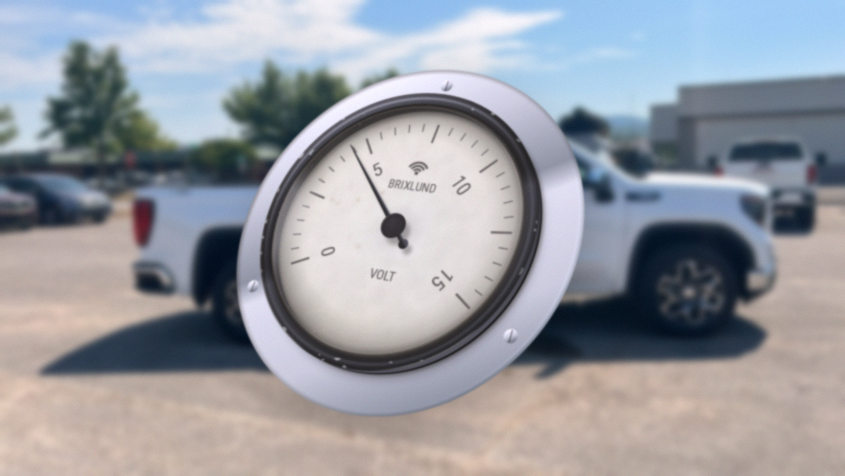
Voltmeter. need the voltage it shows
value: 4.5 V
